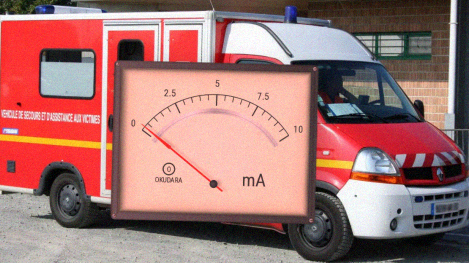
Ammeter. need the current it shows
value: 0.25 mA
